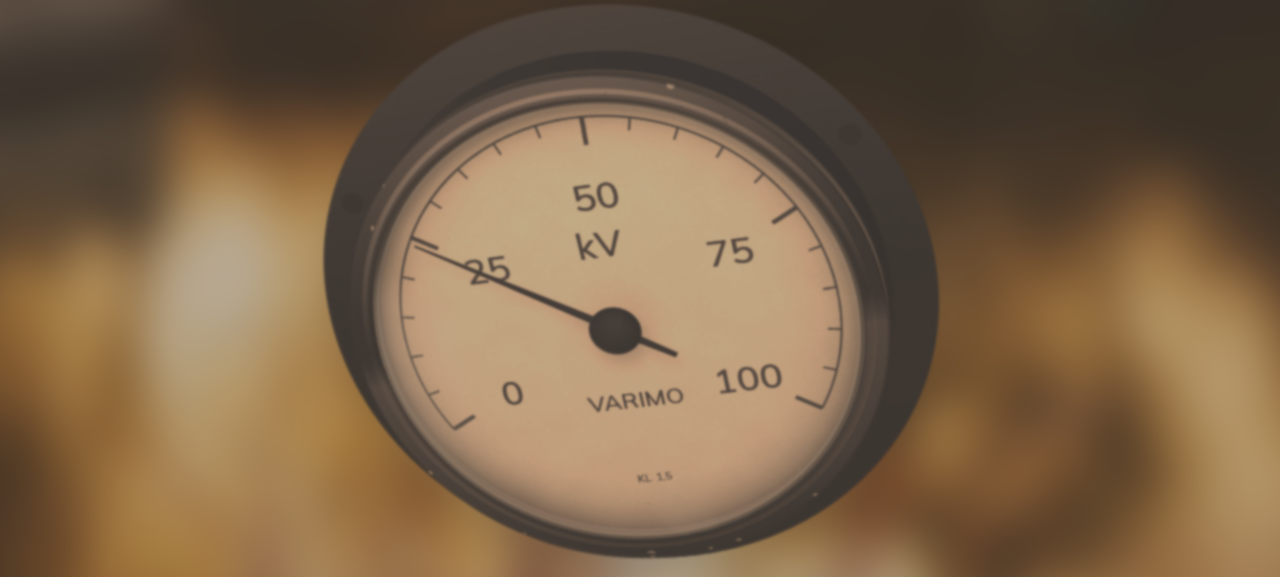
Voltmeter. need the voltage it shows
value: 25 kV
